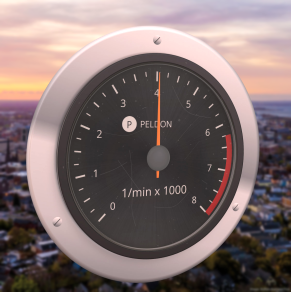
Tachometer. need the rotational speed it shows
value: 4000 rpm
